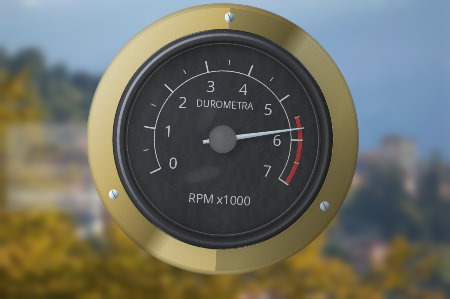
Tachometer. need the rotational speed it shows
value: 5750 rpm
